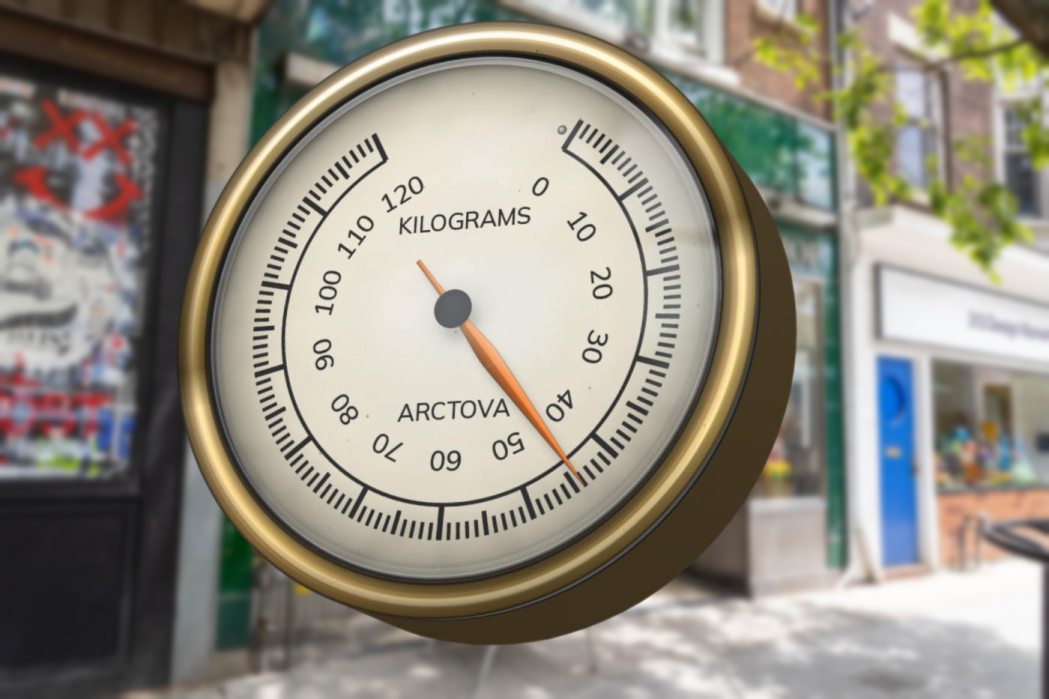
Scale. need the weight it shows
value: 44 kg
